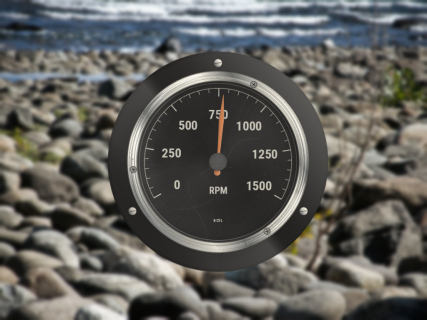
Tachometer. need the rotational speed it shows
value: 775 rpm
